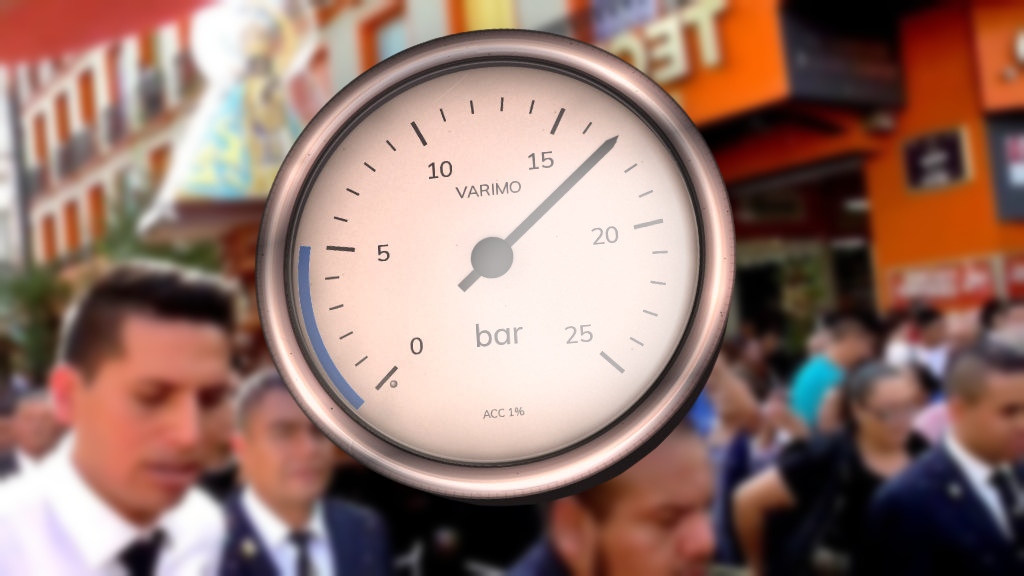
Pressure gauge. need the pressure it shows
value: 17 bar
